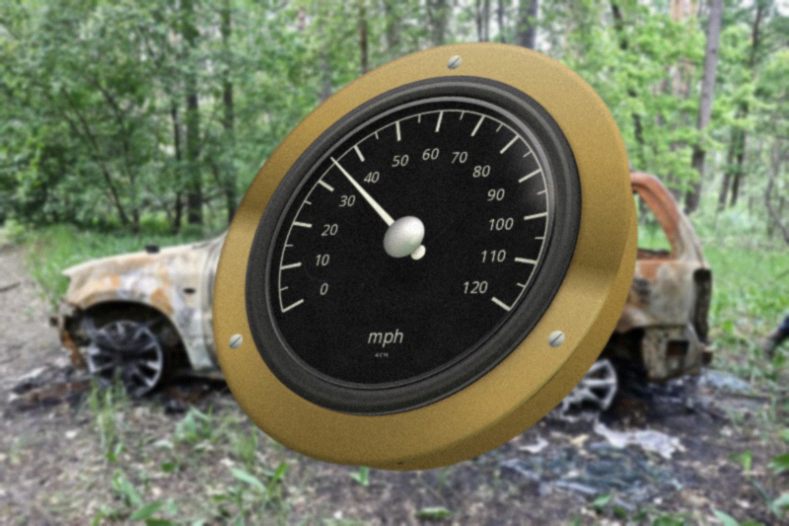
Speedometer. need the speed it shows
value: 35 mph
